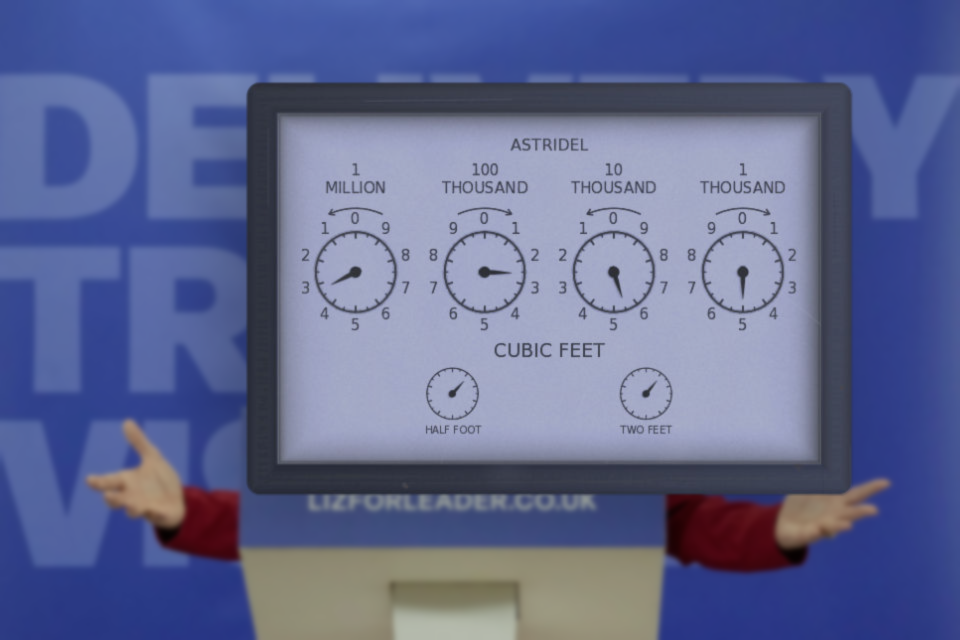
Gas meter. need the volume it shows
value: 325500 ft³
